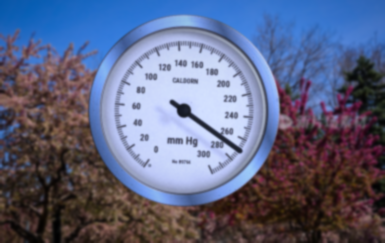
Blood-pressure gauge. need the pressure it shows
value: 270 mmHg
